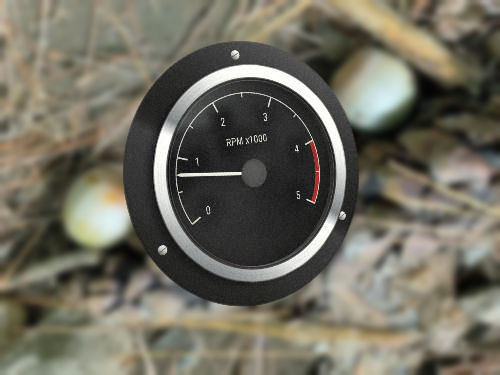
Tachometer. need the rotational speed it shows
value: 750 rpm
